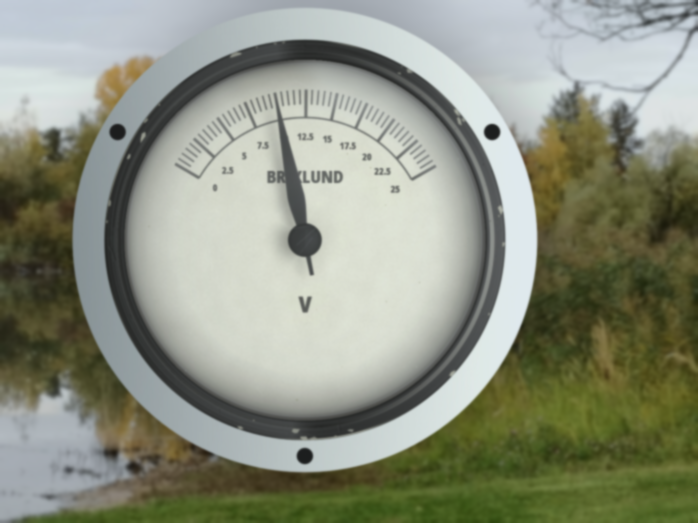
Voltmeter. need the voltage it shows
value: 10 V
